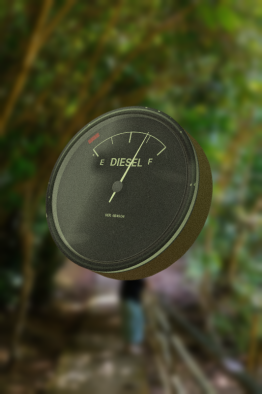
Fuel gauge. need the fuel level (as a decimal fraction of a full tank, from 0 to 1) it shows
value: 0.75
